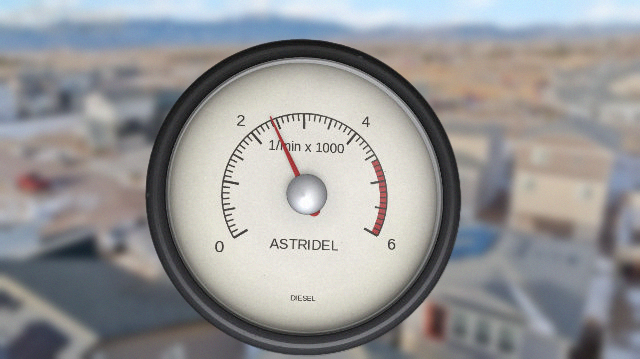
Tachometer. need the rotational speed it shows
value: 2400 rpm
